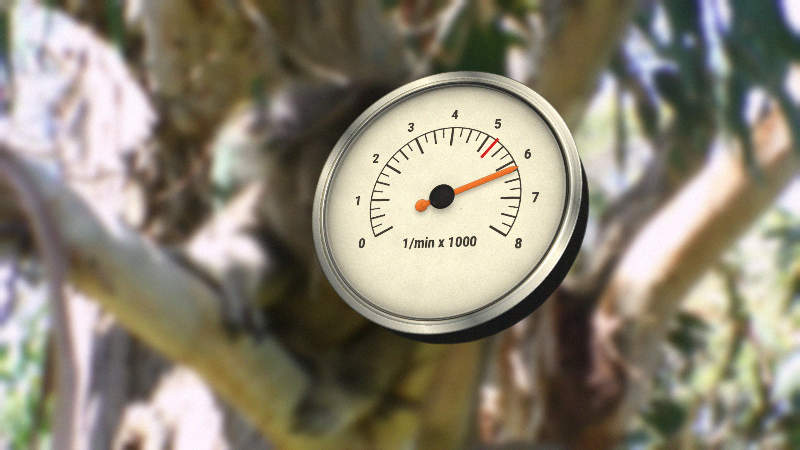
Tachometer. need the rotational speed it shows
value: 6250 rpm
